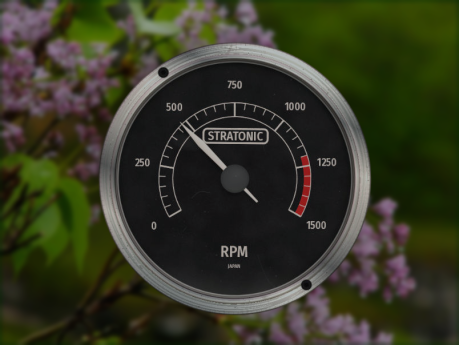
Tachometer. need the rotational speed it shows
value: 475 rpm
